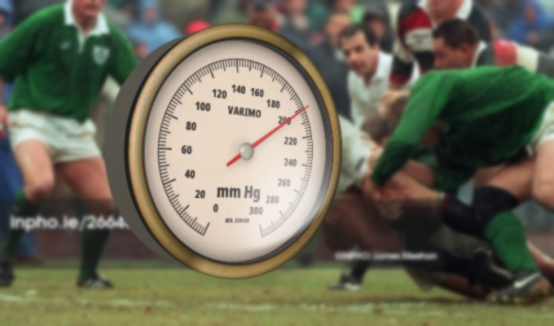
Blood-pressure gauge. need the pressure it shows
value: 200 mmHg
